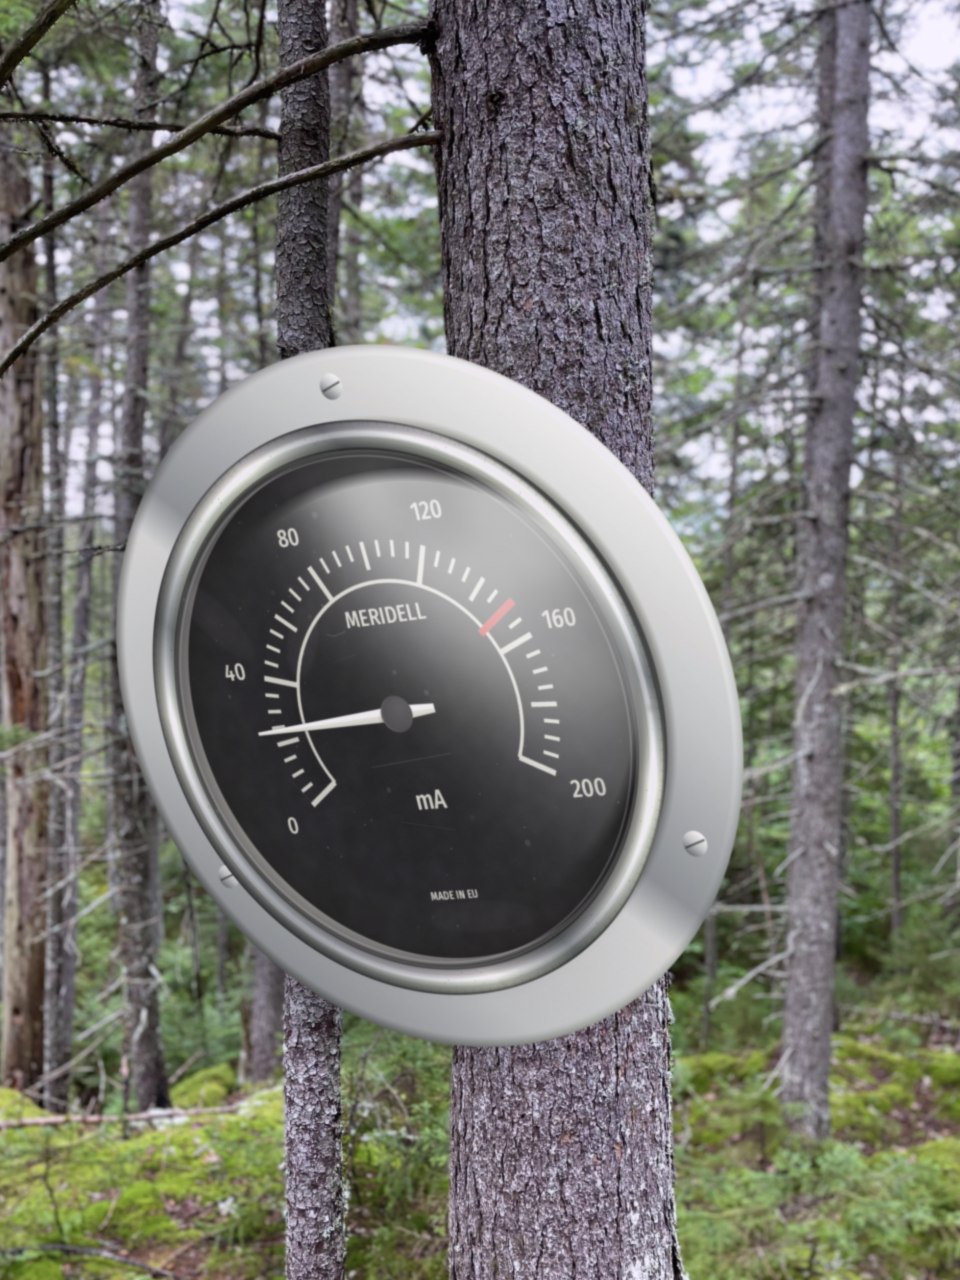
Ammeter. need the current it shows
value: 25 mA
